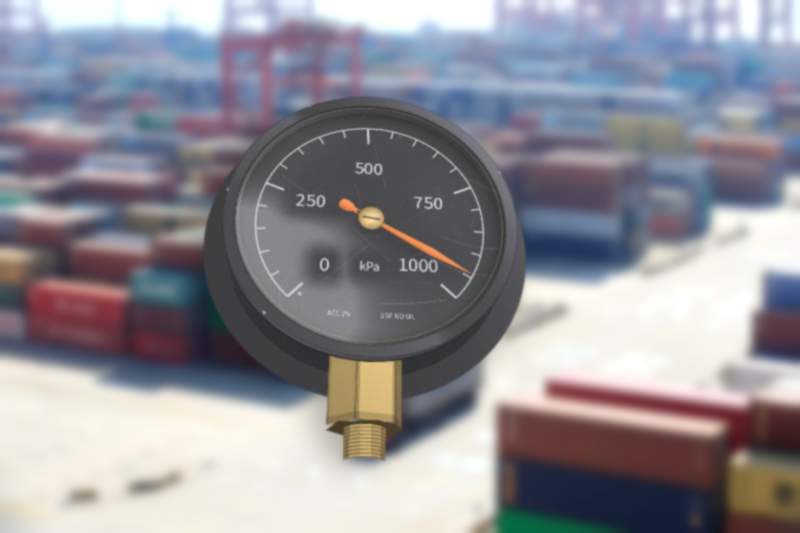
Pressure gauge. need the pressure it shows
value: 950 kPa
